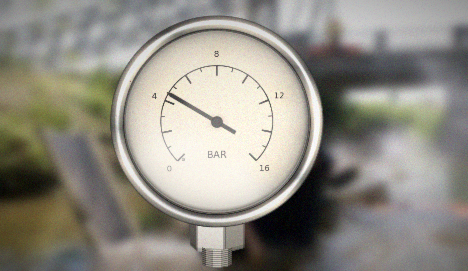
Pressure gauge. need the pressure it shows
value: 4.5 bar
